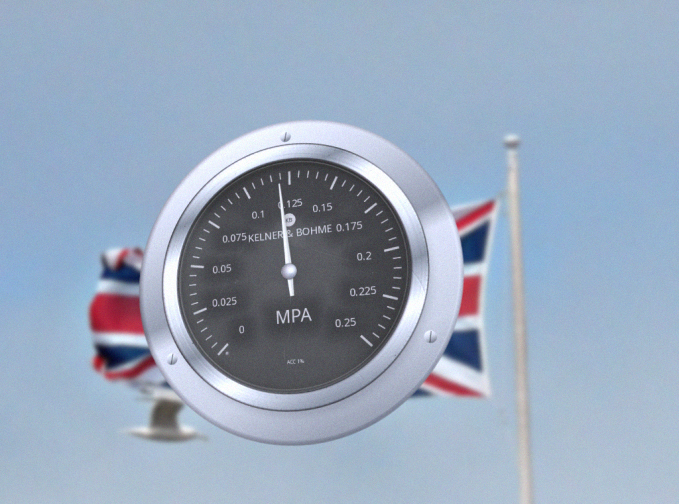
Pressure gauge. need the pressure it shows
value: 0.12 MPa
